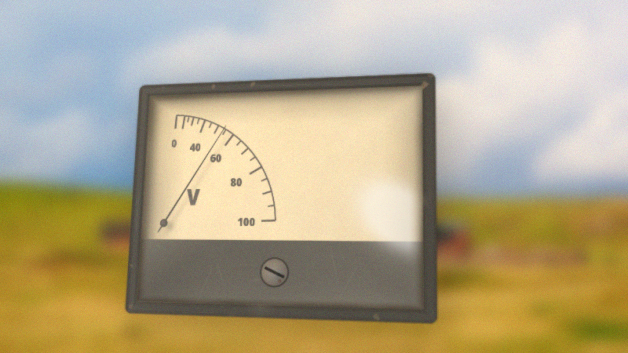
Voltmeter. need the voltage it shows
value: 55 V
